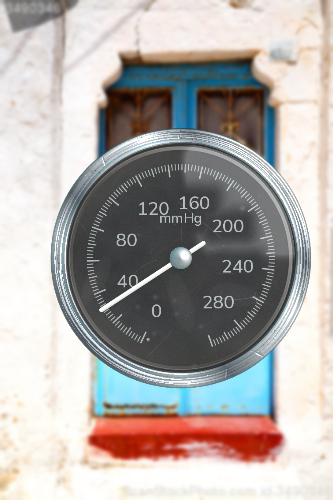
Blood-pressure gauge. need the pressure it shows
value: 30 mmHg
